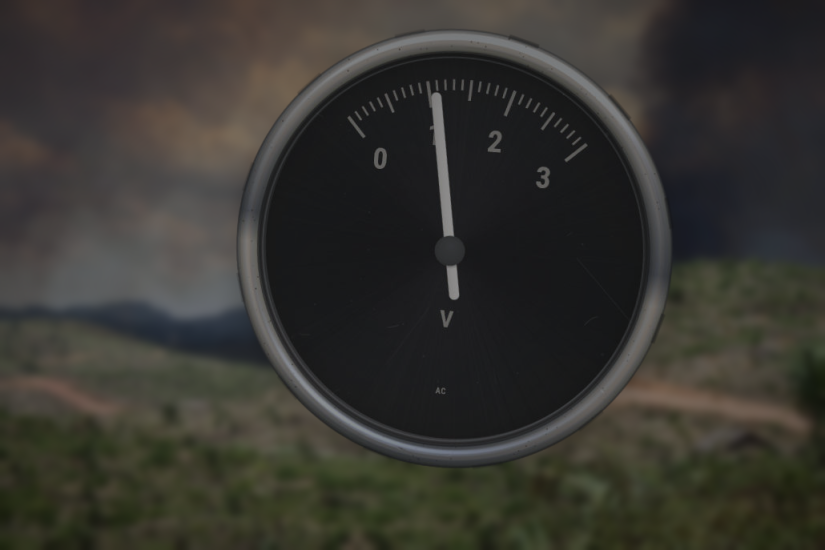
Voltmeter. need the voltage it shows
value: 1.1 V
